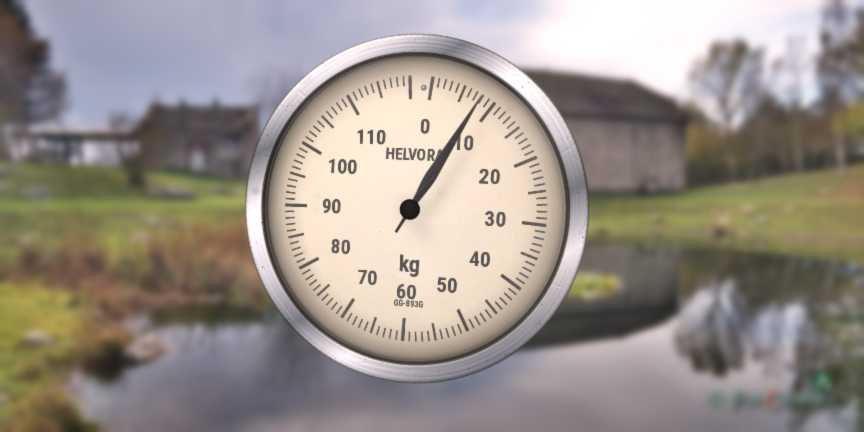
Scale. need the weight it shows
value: 8 kg
